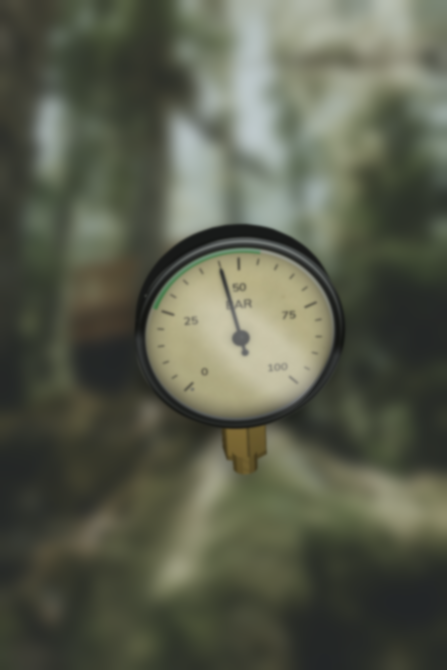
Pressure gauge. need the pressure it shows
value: 45 bar
